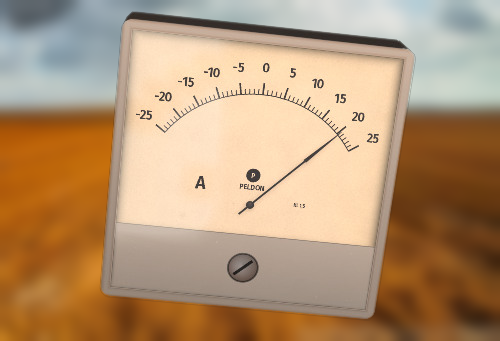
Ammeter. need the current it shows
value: 20 A
